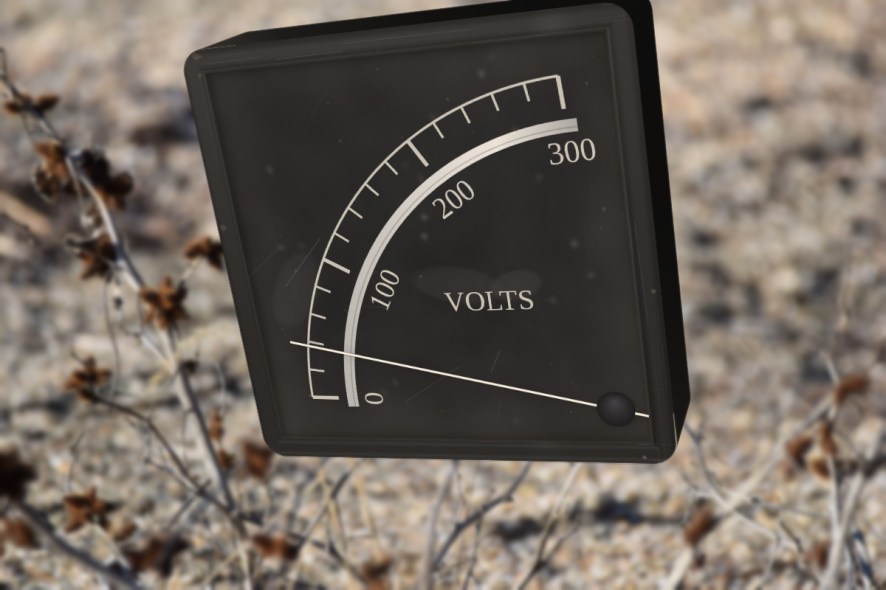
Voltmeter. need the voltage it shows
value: 40 V
